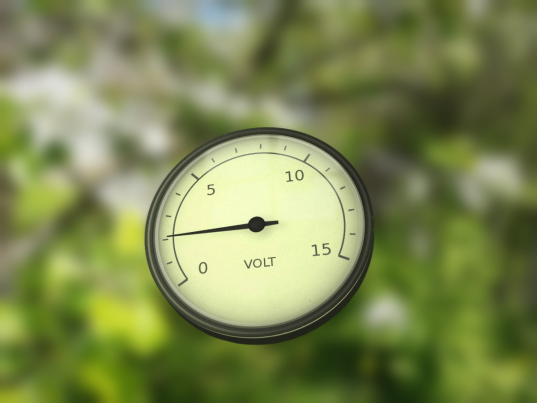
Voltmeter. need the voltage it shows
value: 2 V
